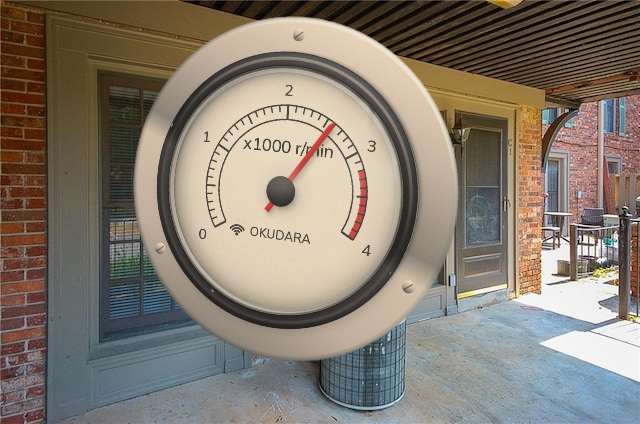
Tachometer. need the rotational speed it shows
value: 2600 rpm
